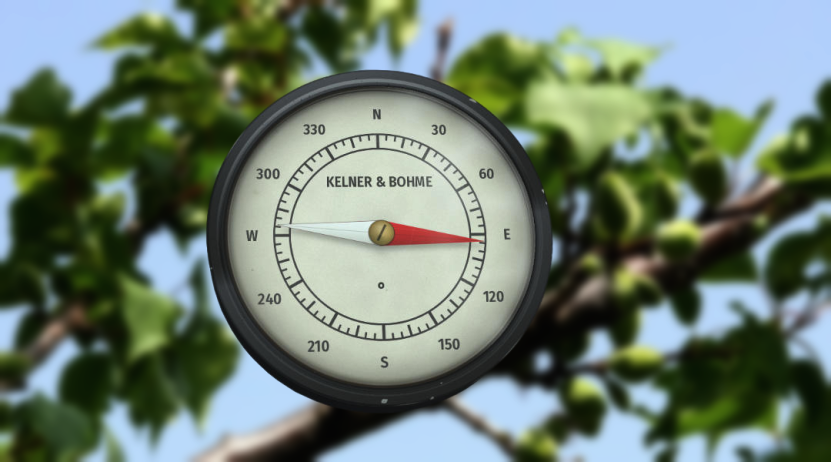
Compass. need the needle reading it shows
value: 95 °
